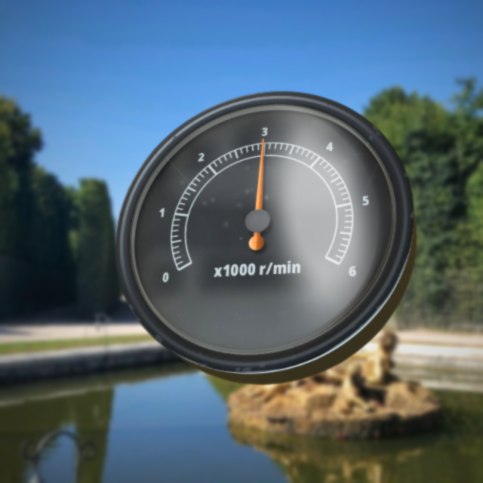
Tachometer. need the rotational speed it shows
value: 3000 rpm
